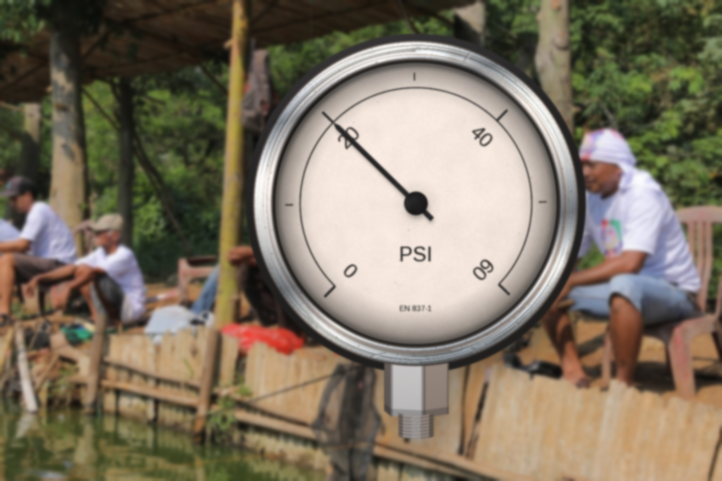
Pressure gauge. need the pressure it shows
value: 20 psi
